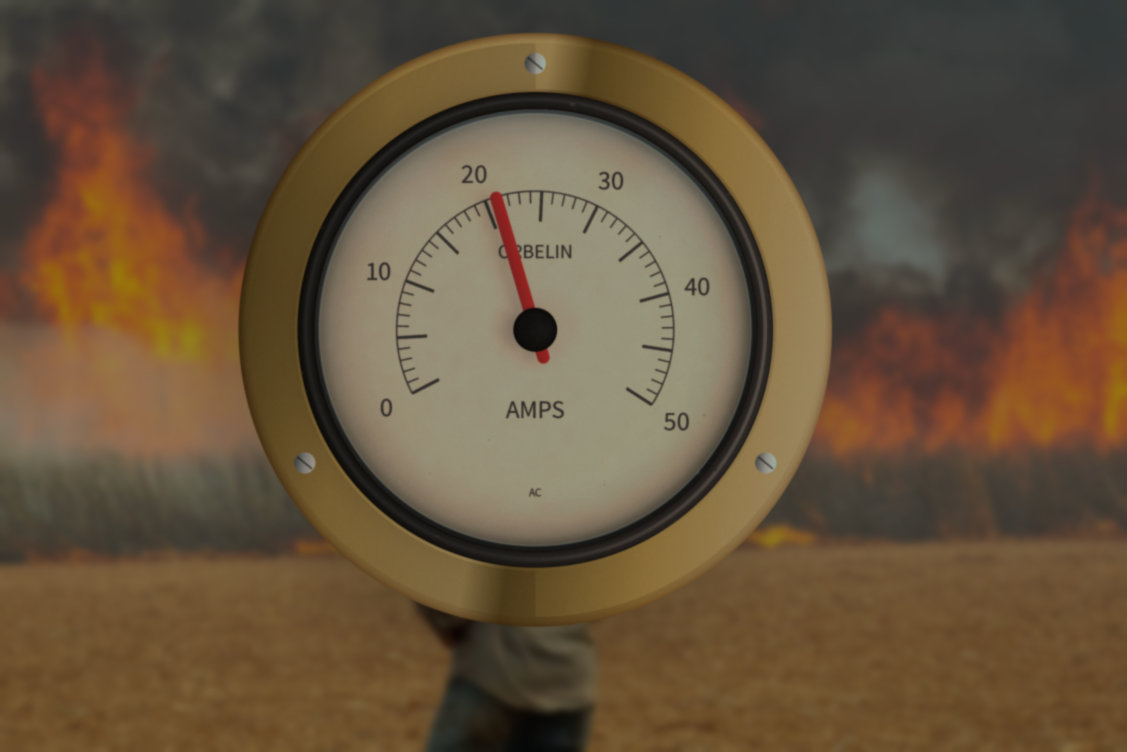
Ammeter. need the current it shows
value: 21 A
